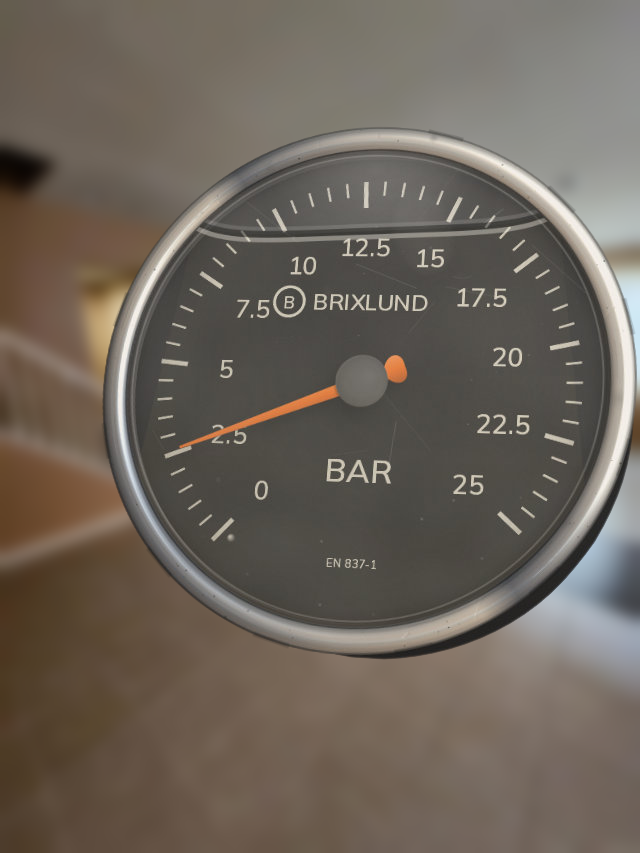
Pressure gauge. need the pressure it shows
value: 2.5 bar
